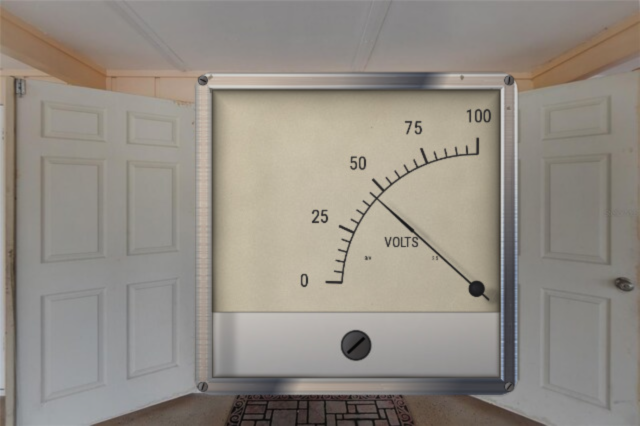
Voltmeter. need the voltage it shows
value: 45 V
